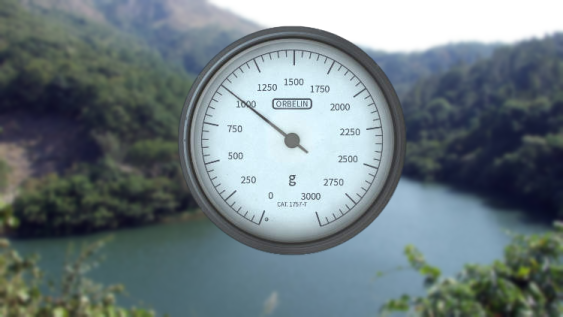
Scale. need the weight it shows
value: 1000 g
